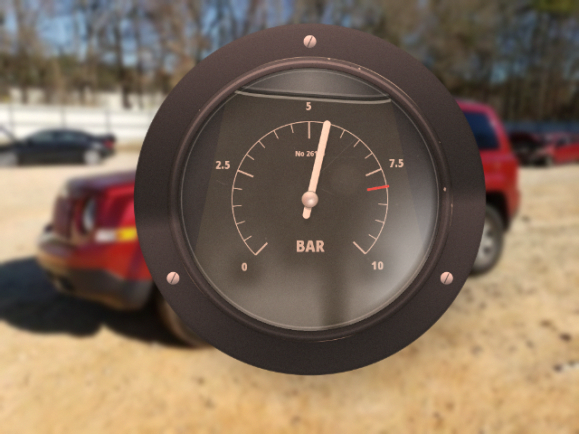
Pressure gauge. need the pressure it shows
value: 5.5 bar
